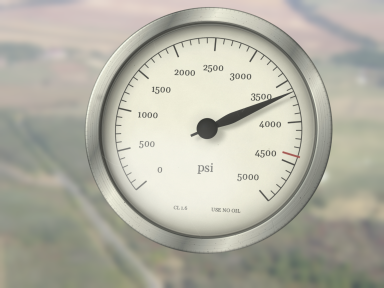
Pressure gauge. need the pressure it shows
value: 3650 psi
